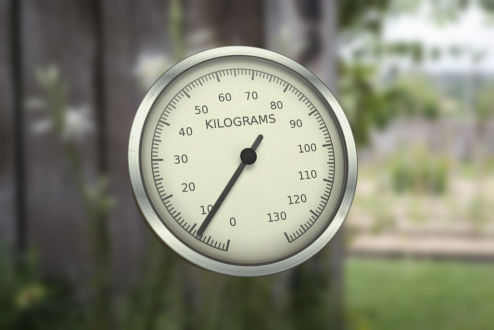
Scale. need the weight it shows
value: 8 kg
